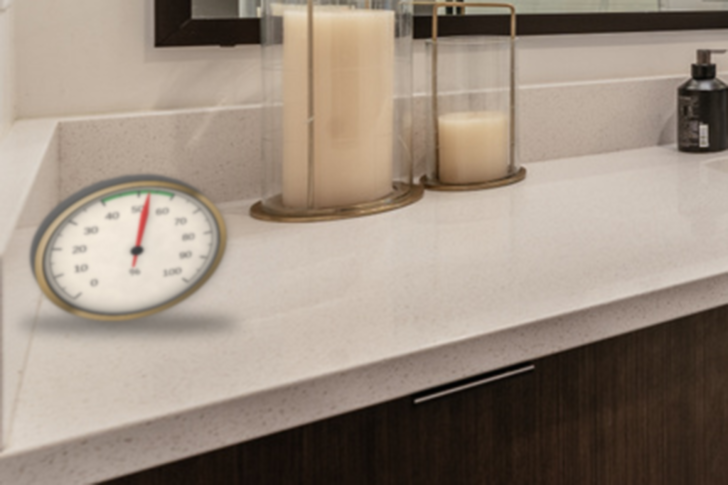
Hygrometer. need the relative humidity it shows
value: 52.5 %
